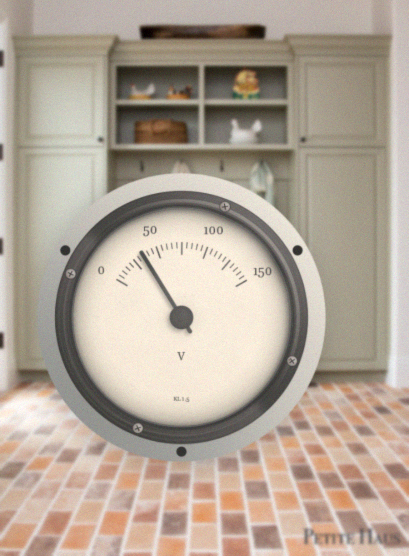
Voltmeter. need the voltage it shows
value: 35 V
